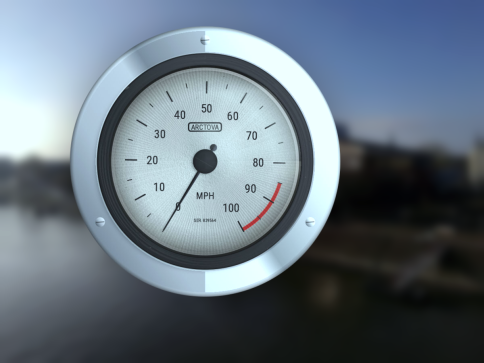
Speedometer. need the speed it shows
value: 0 mph
